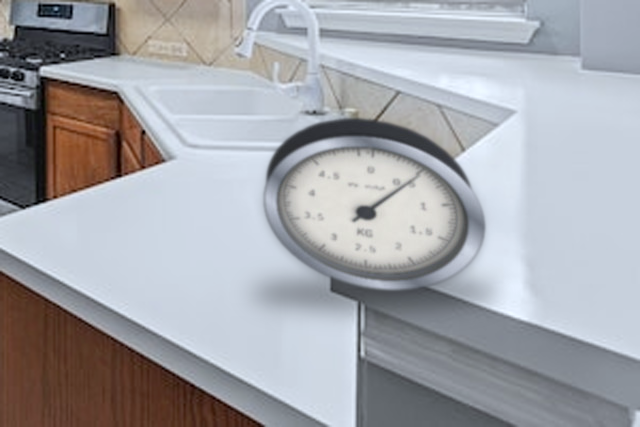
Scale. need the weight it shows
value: 0.5 kg
